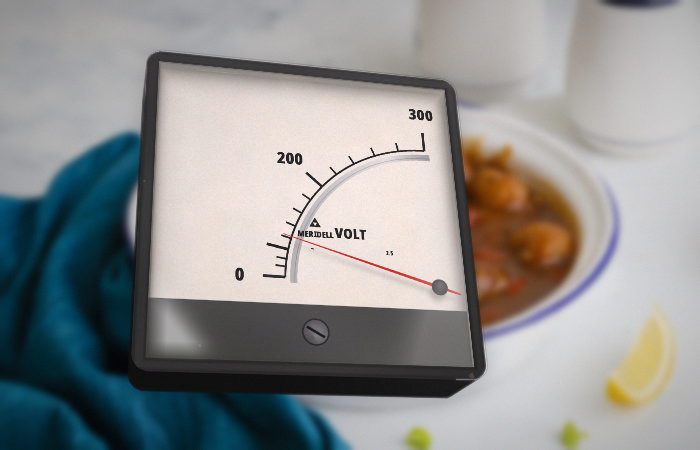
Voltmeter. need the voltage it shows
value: 120 V
